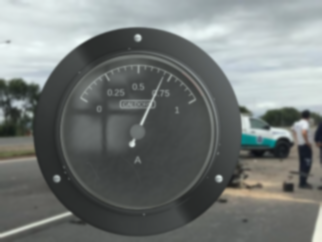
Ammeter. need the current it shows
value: 0.7 A
